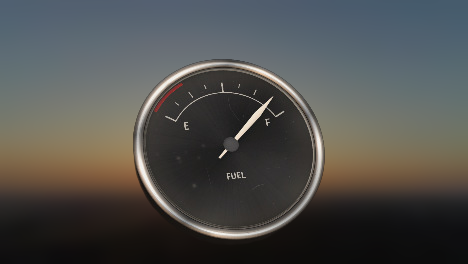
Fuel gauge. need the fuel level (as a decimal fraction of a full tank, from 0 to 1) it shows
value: 0.875
